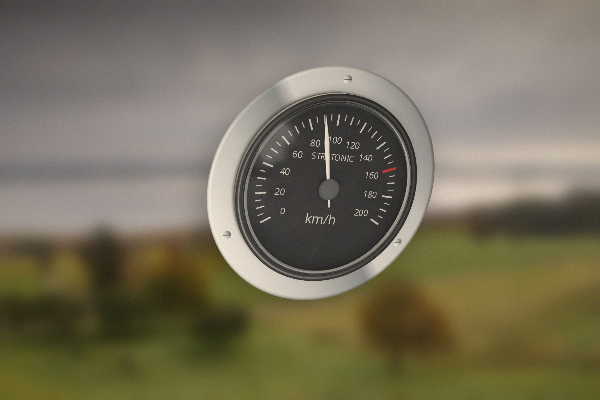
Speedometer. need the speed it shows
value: 90 km/h
